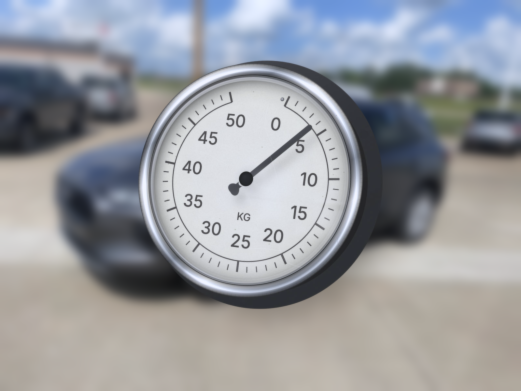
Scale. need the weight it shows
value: 4 kg
